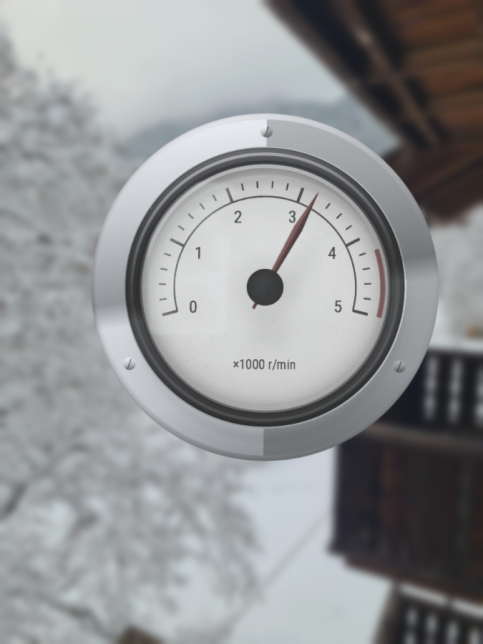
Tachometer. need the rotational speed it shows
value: 3200 rpm
